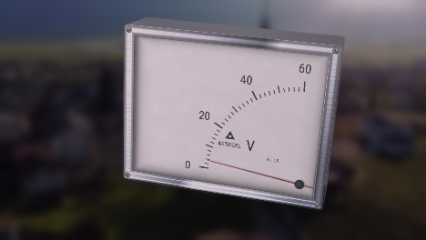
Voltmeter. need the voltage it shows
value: 4 V
